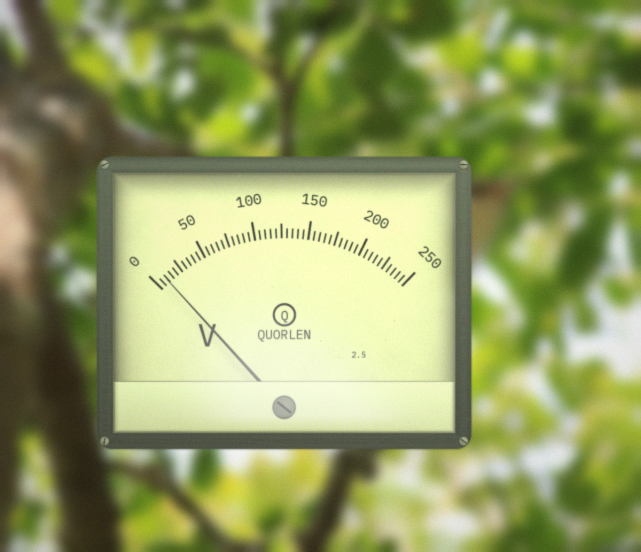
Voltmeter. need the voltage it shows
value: 10 V
